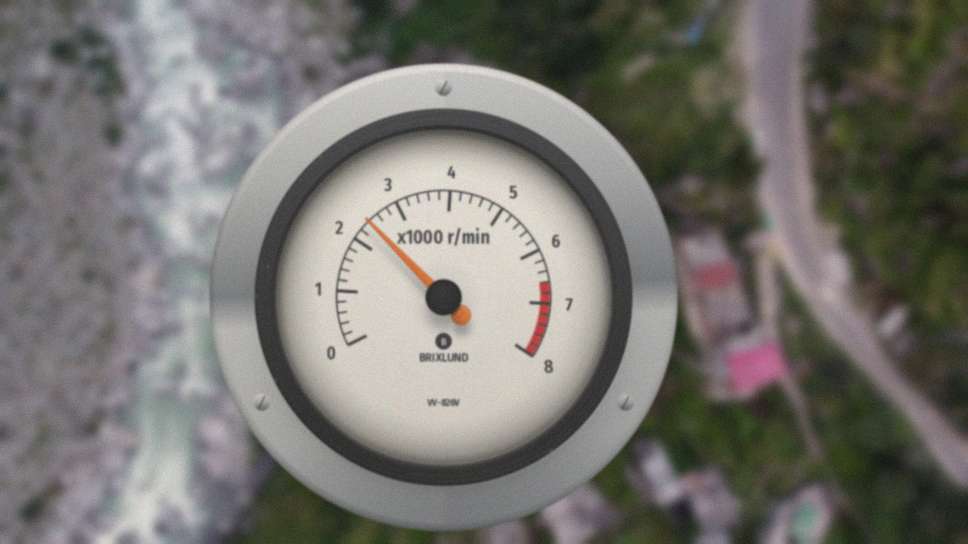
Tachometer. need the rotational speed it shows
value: 2400 rpm
